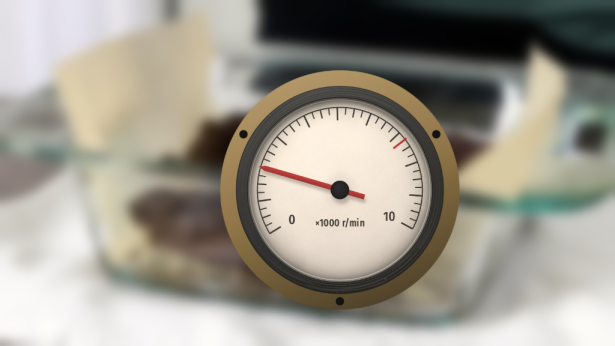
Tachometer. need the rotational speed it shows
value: 2000 rpm
